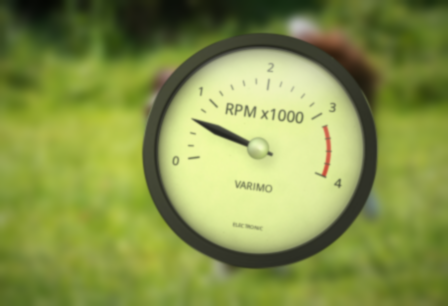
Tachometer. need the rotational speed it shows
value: 600 rpm
